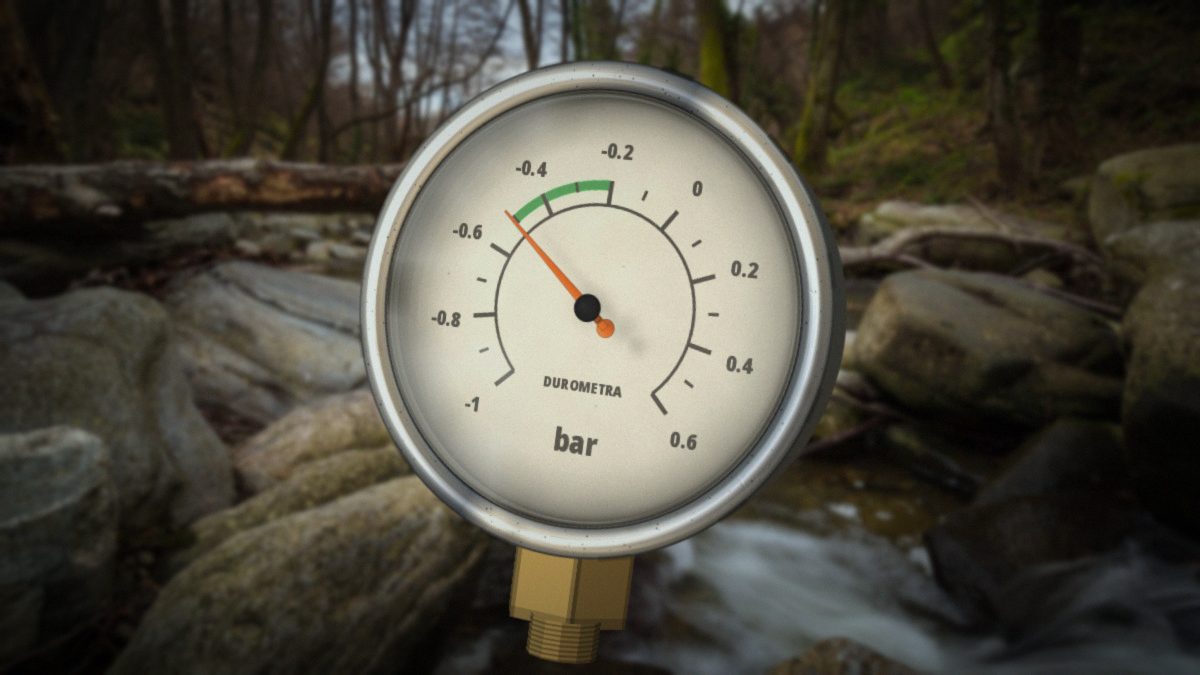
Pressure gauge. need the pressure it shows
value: -0.5 bar
